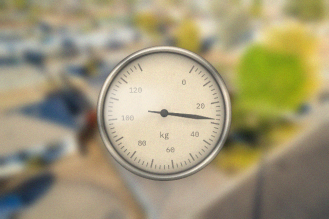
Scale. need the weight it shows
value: 28 kg
